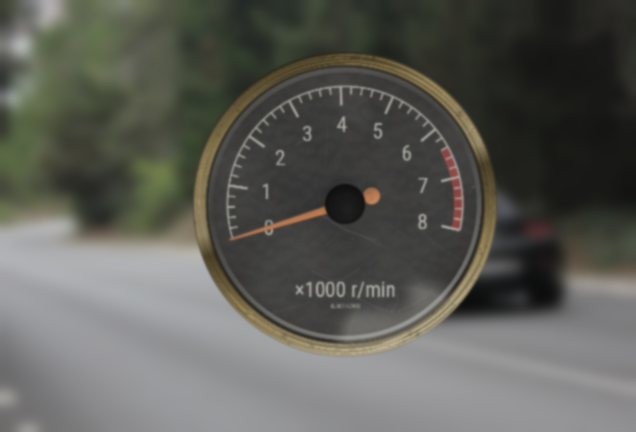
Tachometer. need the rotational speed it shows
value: 0 rpm
